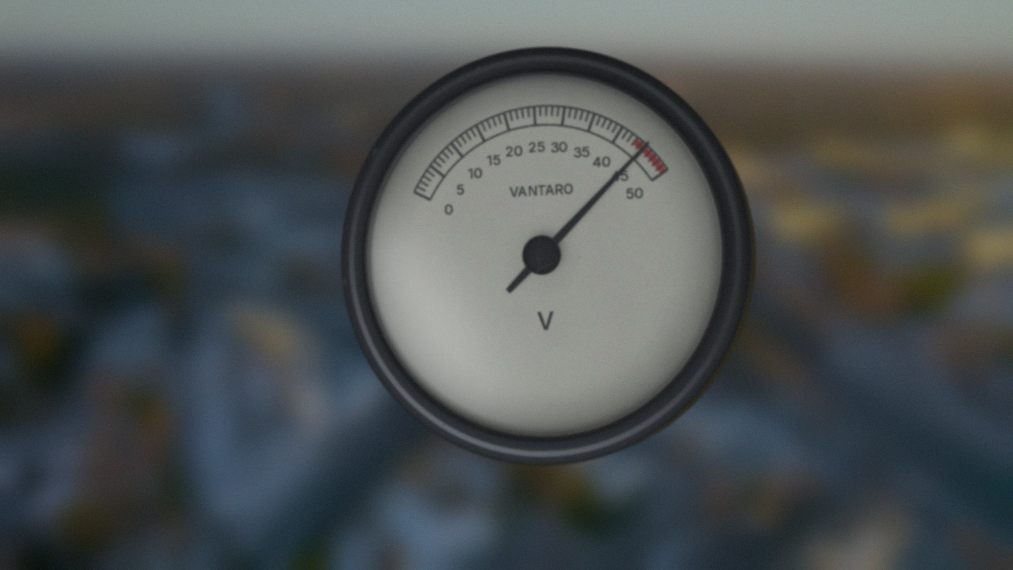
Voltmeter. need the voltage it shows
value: 45 V
